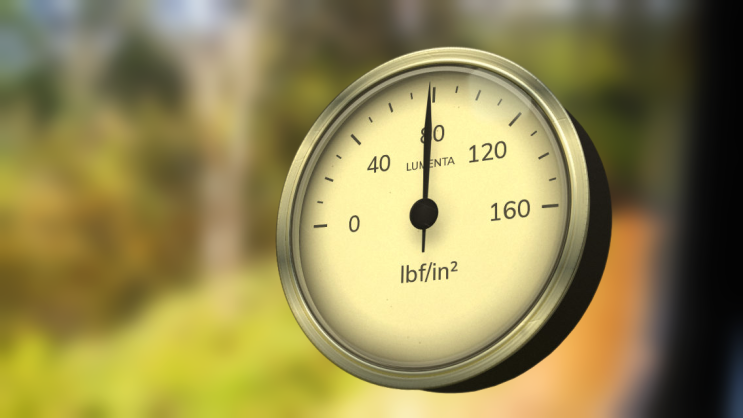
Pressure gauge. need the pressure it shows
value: 80 psi
